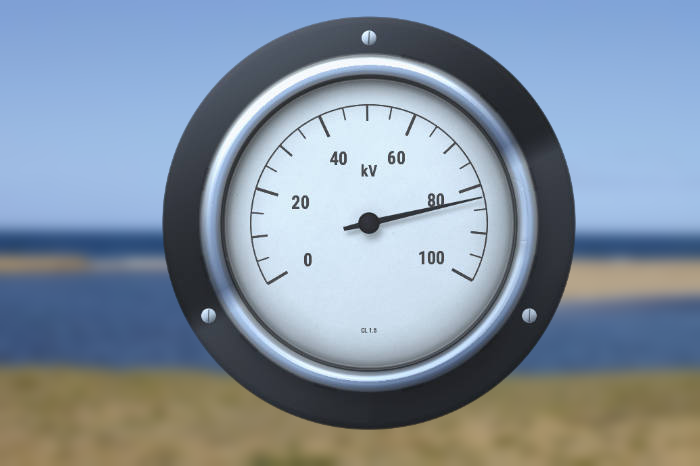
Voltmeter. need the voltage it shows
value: 82.5 kV
